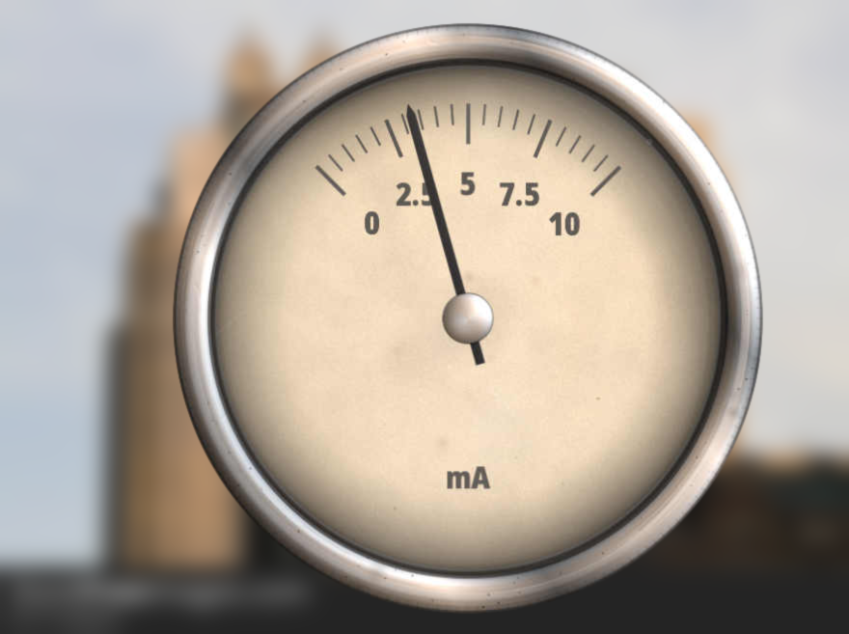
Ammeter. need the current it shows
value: 3.25 mA
